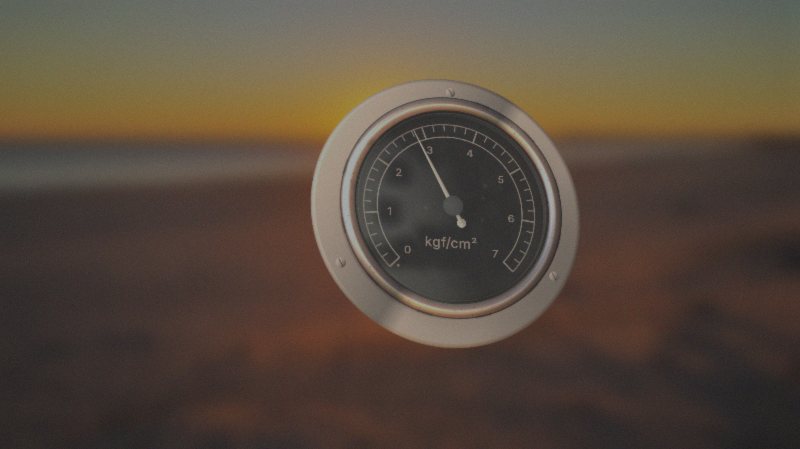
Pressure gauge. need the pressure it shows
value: 2.8 kg/cm²
